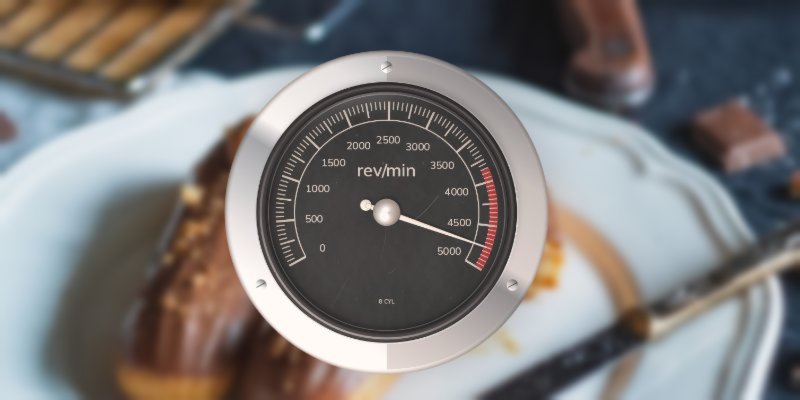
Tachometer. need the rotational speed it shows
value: 4750 rpm
